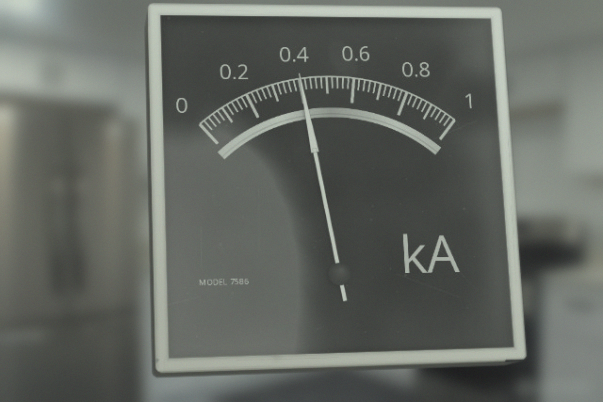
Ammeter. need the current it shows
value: 0.4 kA
